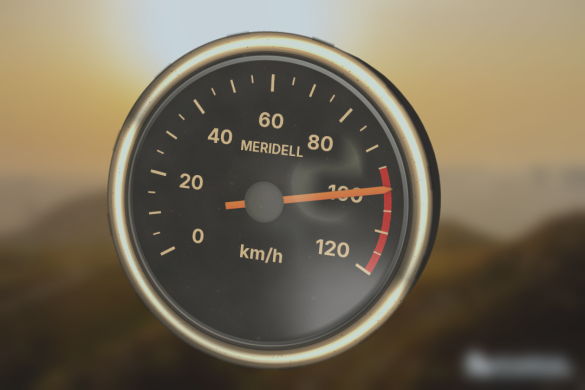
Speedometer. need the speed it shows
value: 100 km/h
